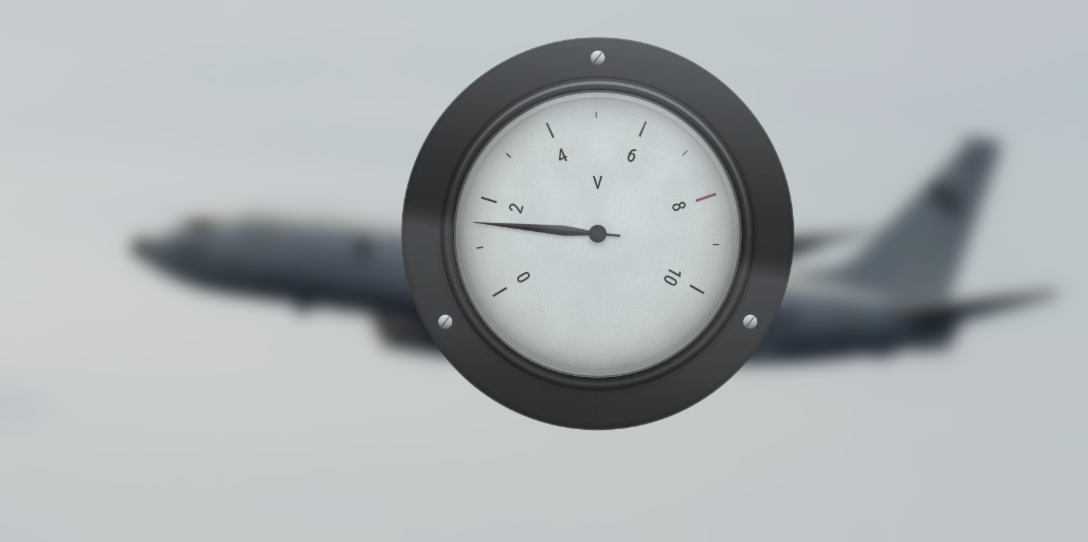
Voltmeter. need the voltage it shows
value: 1.5 V
